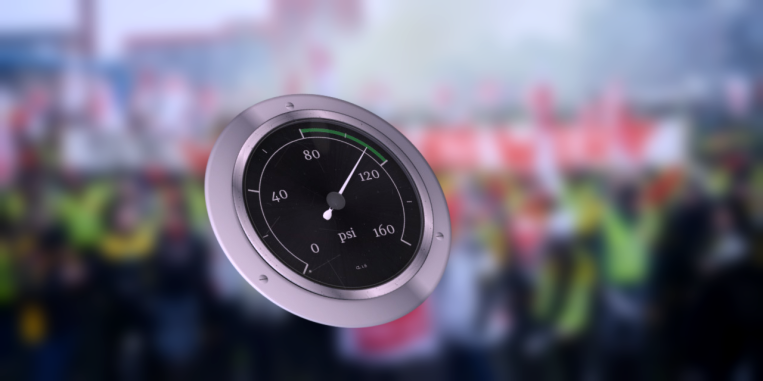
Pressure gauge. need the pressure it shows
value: 110 psi
